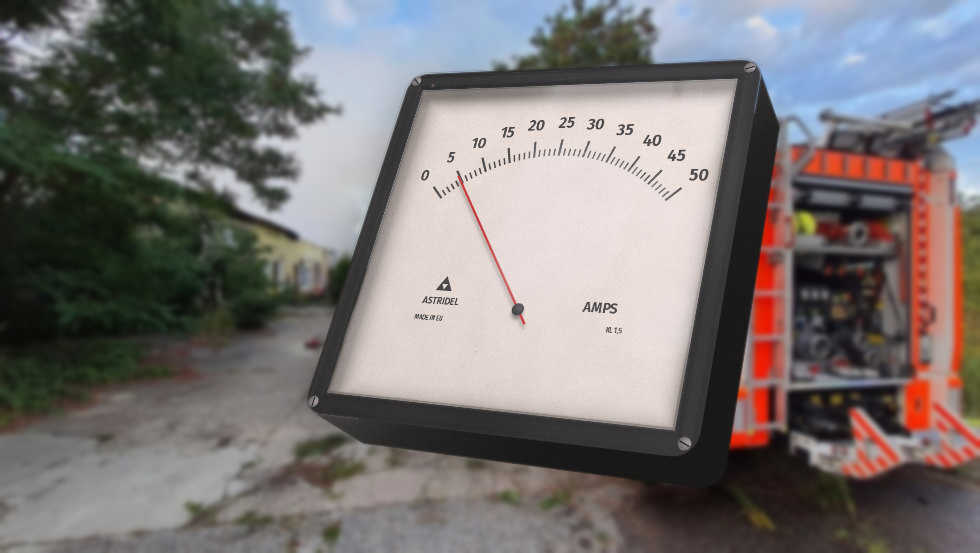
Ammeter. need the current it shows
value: 5 A
